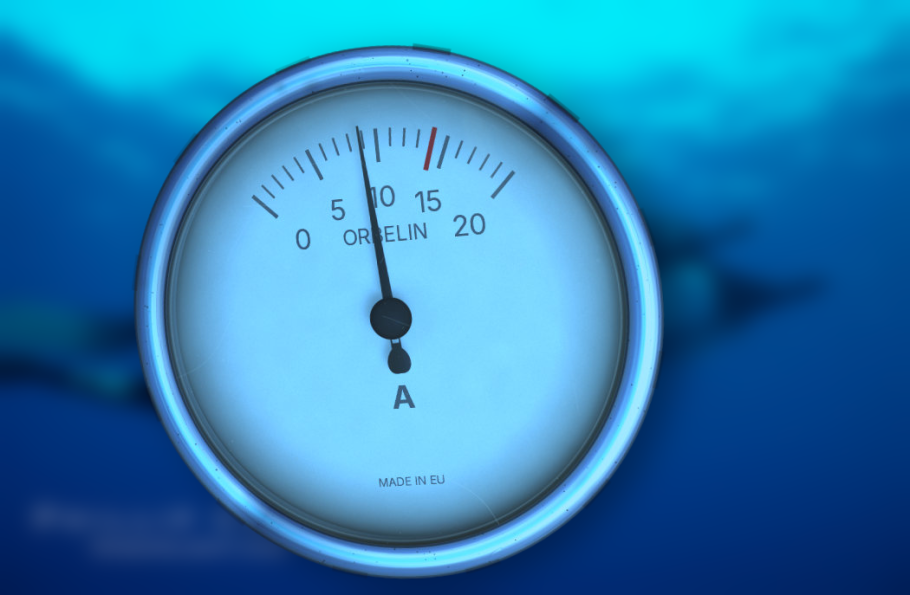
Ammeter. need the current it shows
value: 9 A
